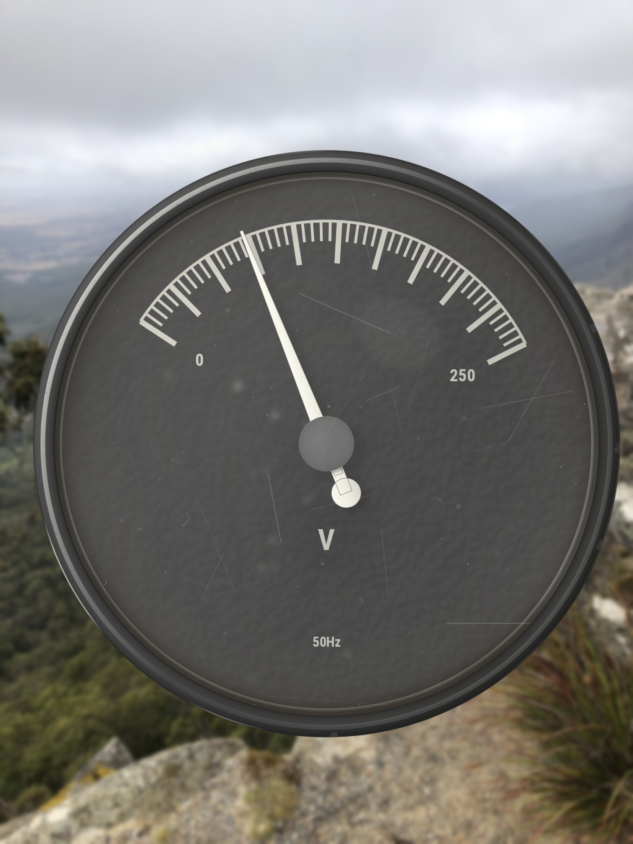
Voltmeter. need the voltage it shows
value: 72.5 V
